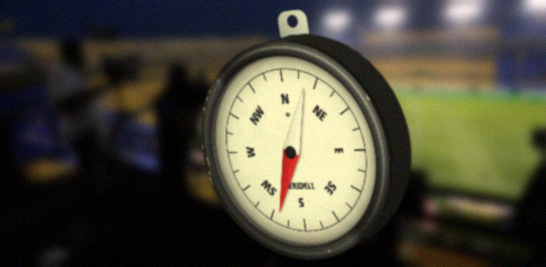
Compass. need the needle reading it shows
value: 202.5 °
